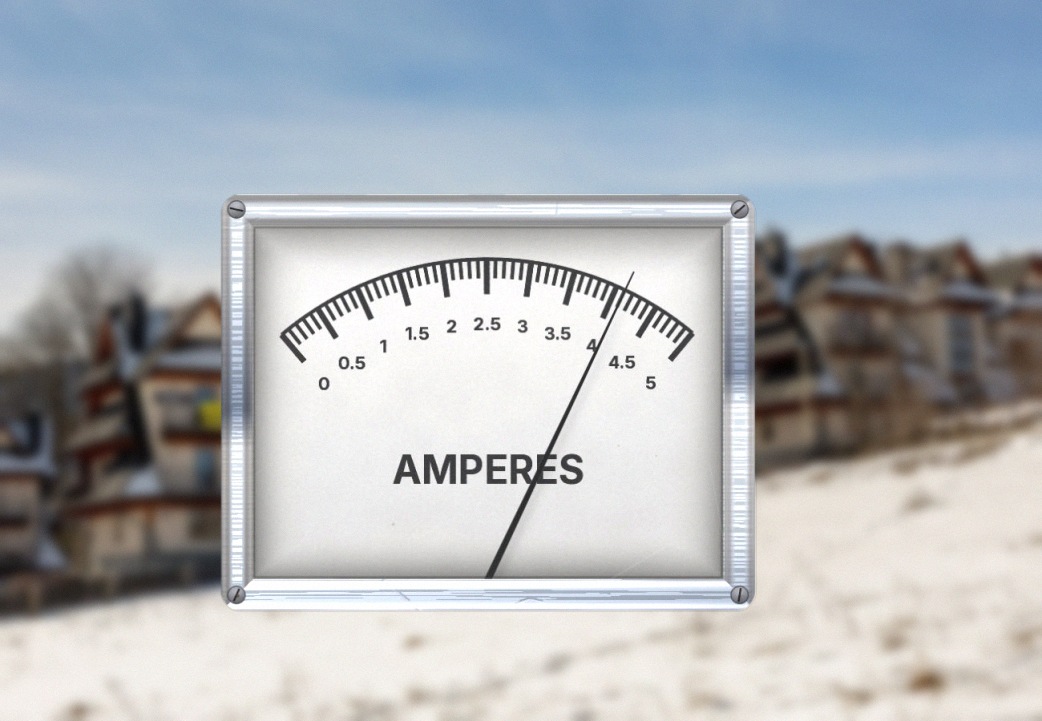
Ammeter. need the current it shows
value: 4.1 A
